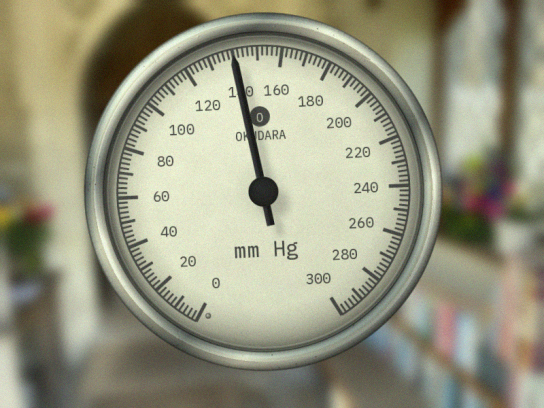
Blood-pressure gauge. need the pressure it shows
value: 140 mmHg
